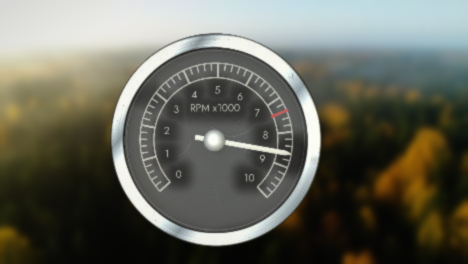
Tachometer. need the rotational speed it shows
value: 8600 rpm
